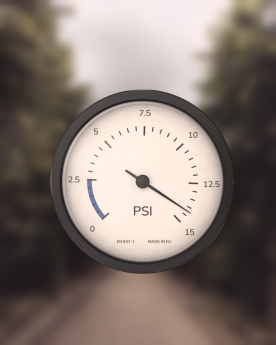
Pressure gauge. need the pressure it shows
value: 14.25 psi
